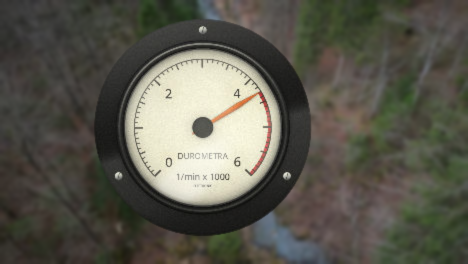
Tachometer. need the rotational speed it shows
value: 4300 rpm
